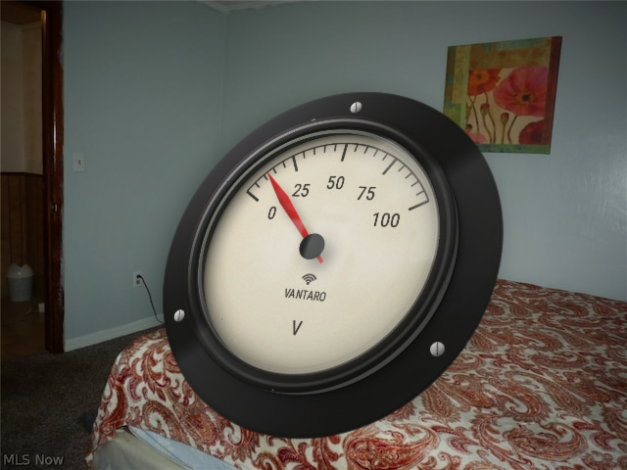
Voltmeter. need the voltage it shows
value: 12.5 V
